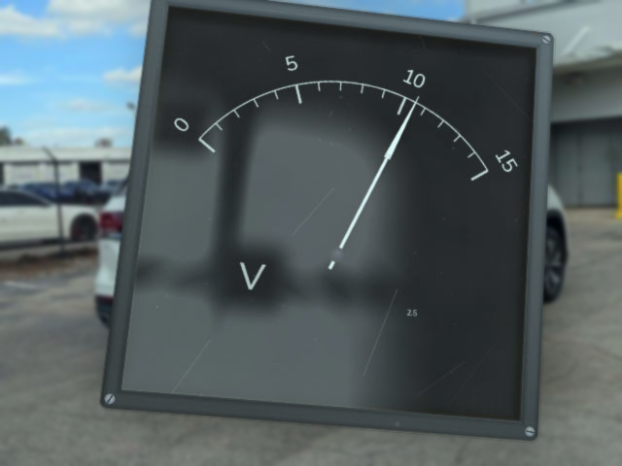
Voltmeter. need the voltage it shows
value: 10.5 V
